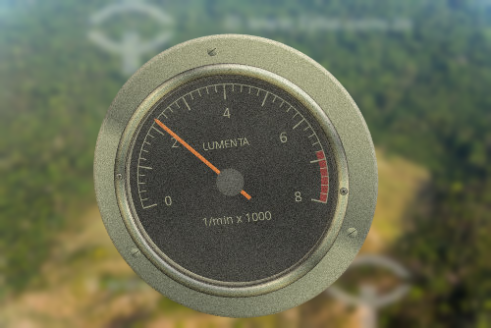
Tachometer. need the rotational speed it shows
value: 2200 rpm
